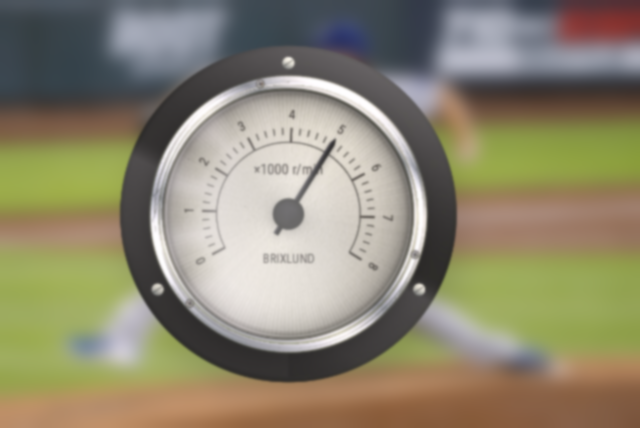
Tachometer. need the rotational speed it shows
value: 5000 rpm
